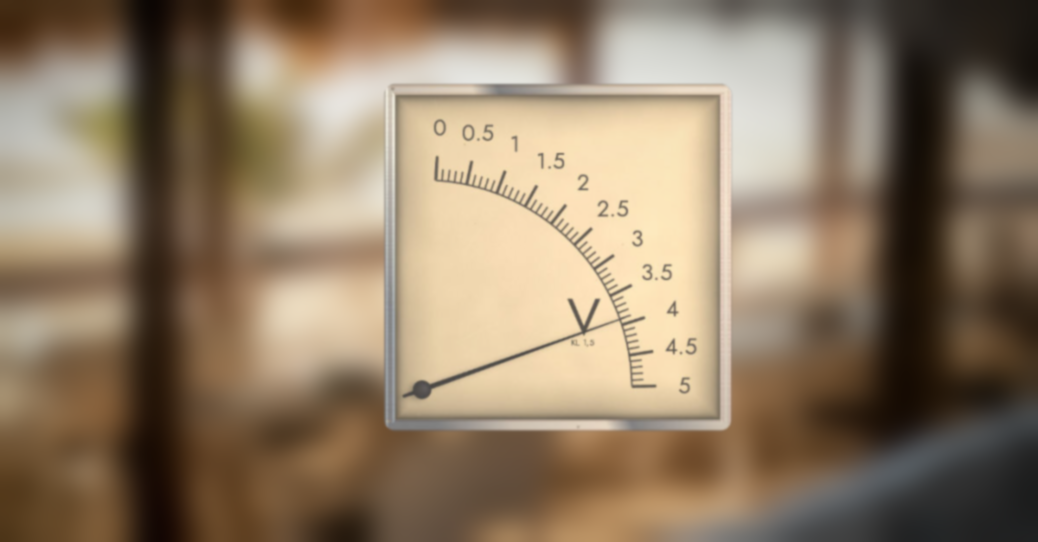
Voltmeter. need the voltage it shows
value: 3.9 V
